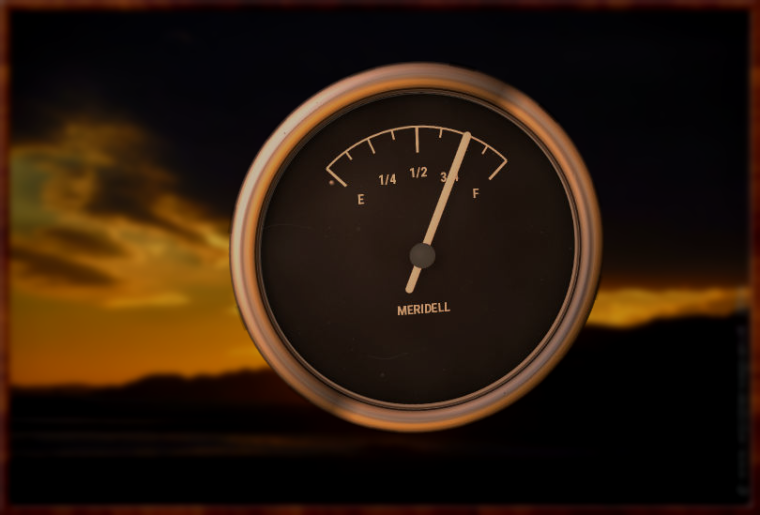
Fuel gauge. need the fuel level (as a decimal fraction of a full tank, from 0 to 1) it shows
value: 0.75
